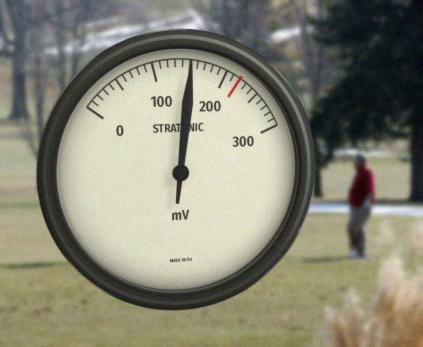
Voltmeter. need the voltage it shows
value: 150 mV
